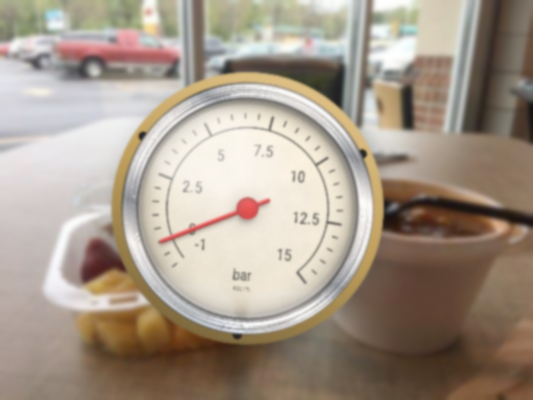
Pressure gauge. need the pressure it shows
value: 0 bar
